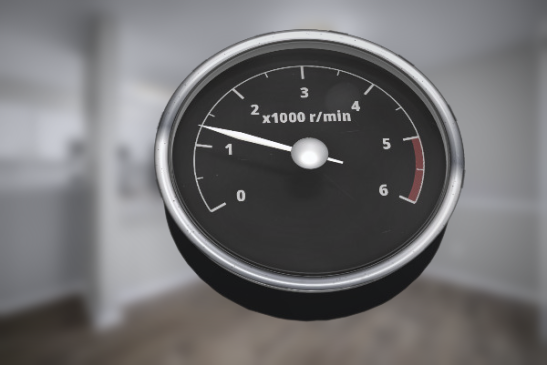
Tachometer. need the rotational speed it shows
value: 1250 rpm
